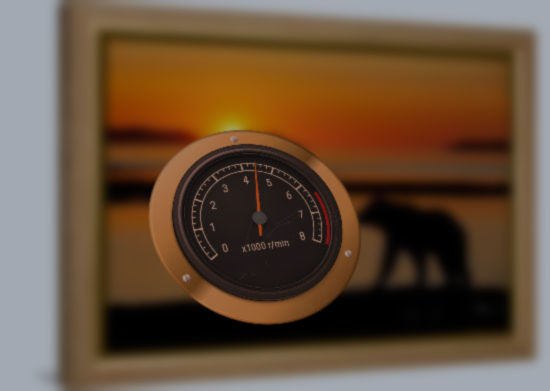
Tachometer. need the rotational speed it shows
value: 4400 rpm
